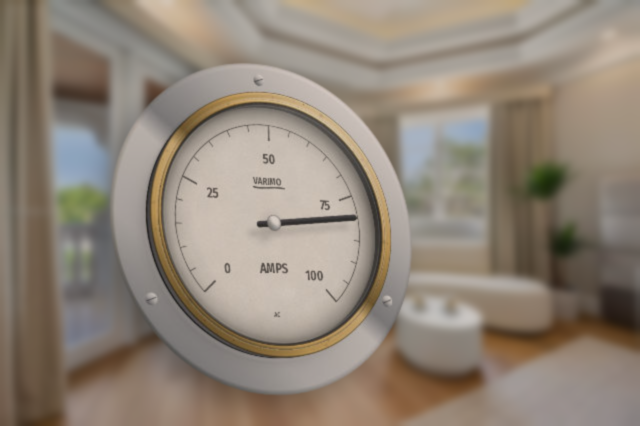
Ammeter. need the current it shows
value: 80 A
